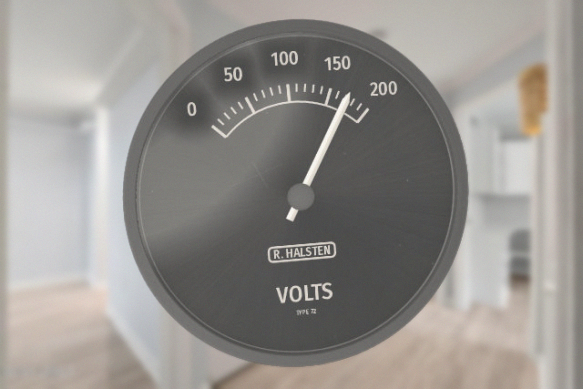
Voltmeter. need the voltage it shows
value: 170 V
